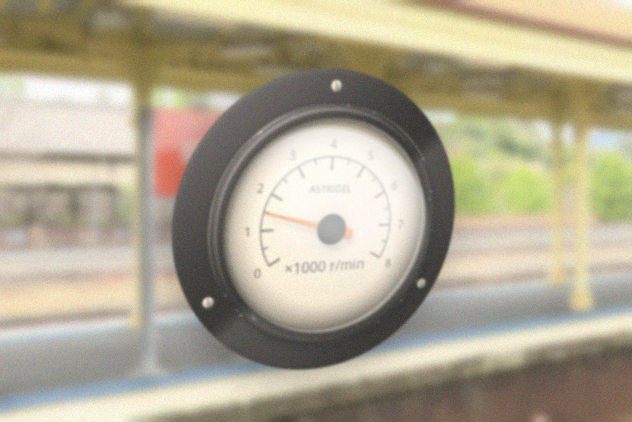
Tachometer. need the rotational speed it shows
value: 1500 rpm
